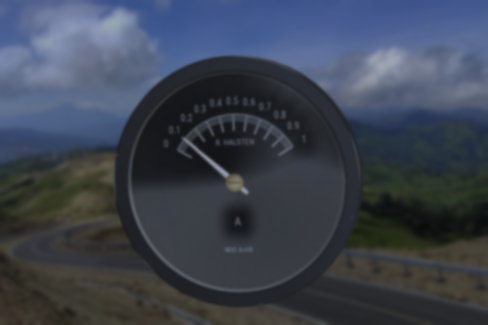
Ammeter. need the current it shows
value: 0.1 A
